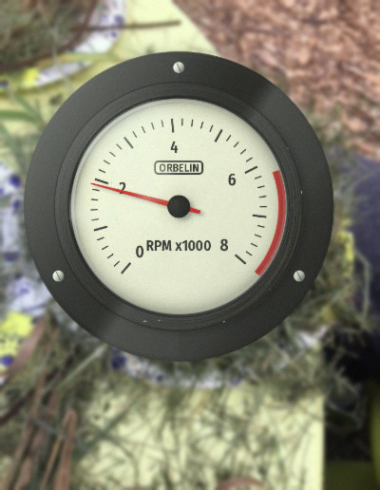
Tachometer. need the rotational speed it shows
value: 1900 rpm
